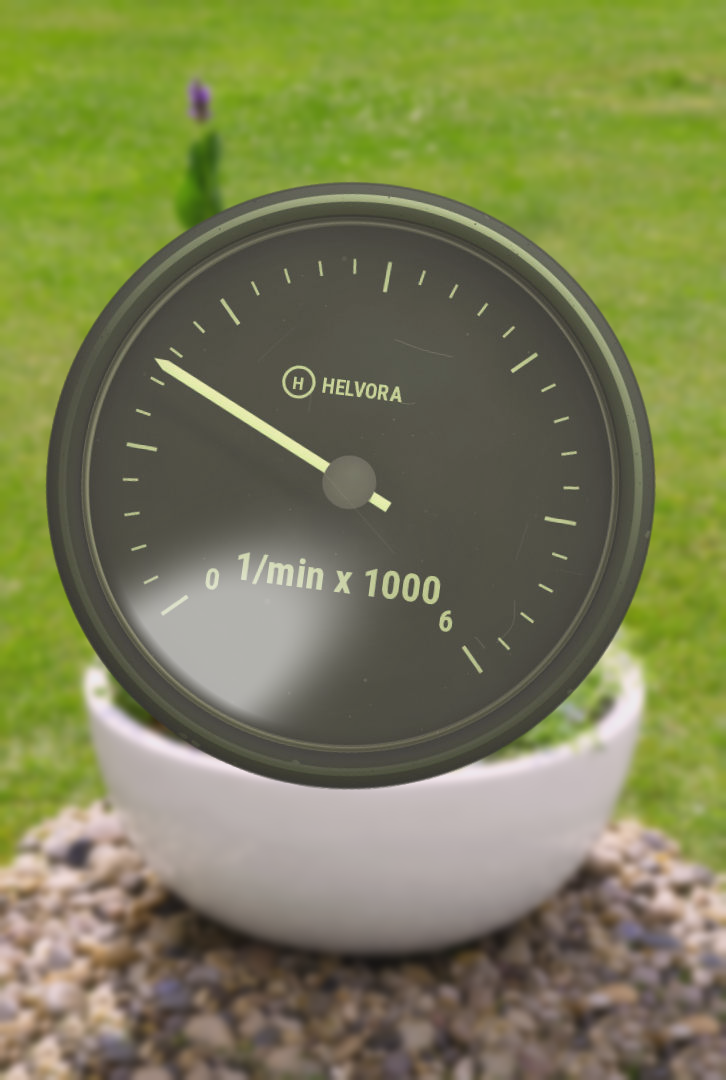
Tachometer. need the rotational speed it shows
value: 1500 rpm
